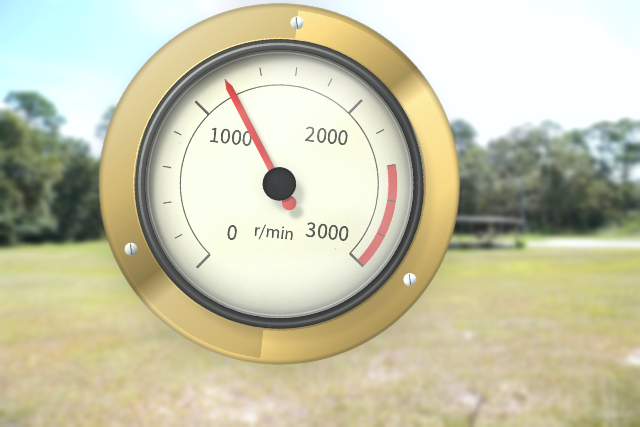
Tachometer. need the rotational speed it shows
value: 1200 rpm
